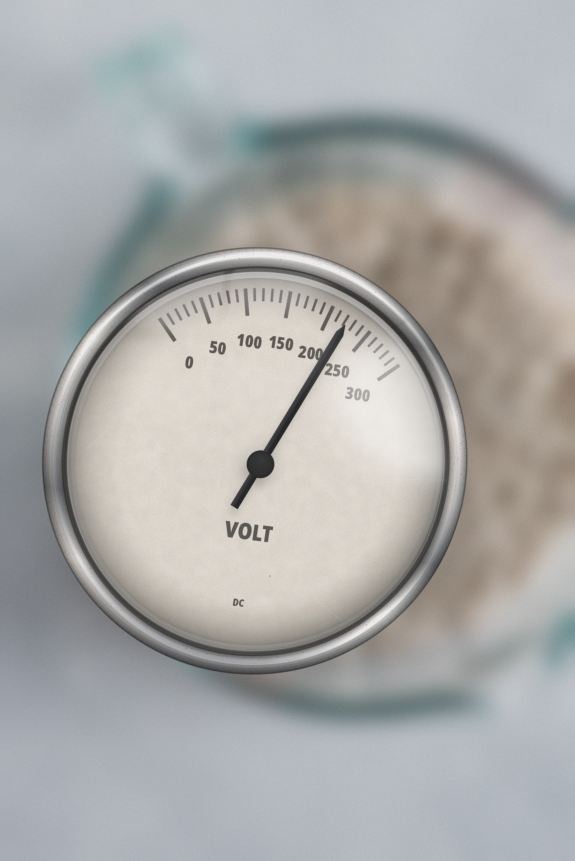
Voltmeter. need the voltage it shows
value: 220 V
